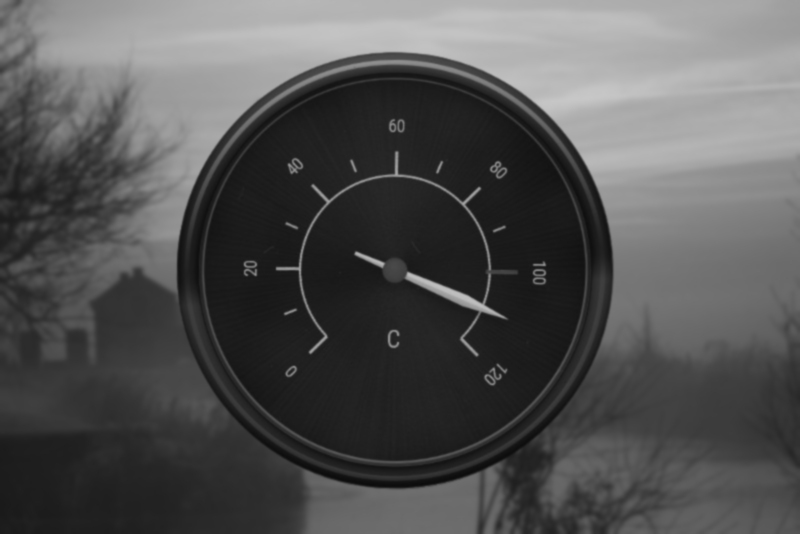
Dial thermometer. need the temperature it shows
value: 110 °C
